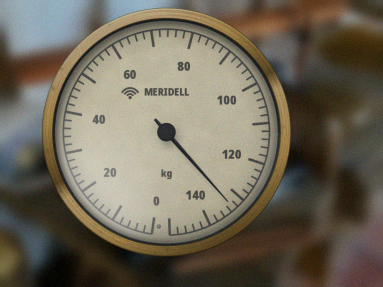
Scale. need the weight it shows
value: 133 kg
